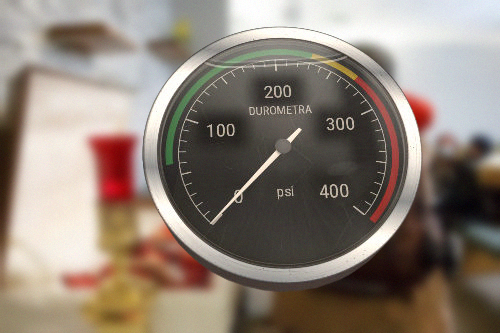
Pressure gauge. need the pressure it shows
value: 0 psi
